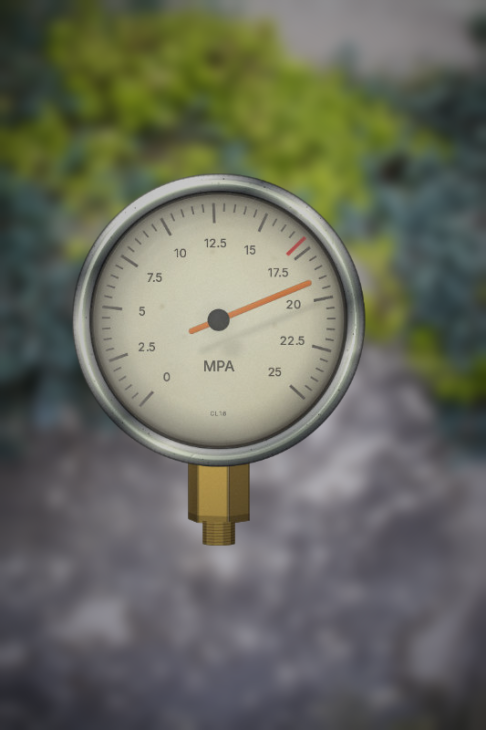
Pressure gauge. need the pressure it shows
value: 19 MPa
